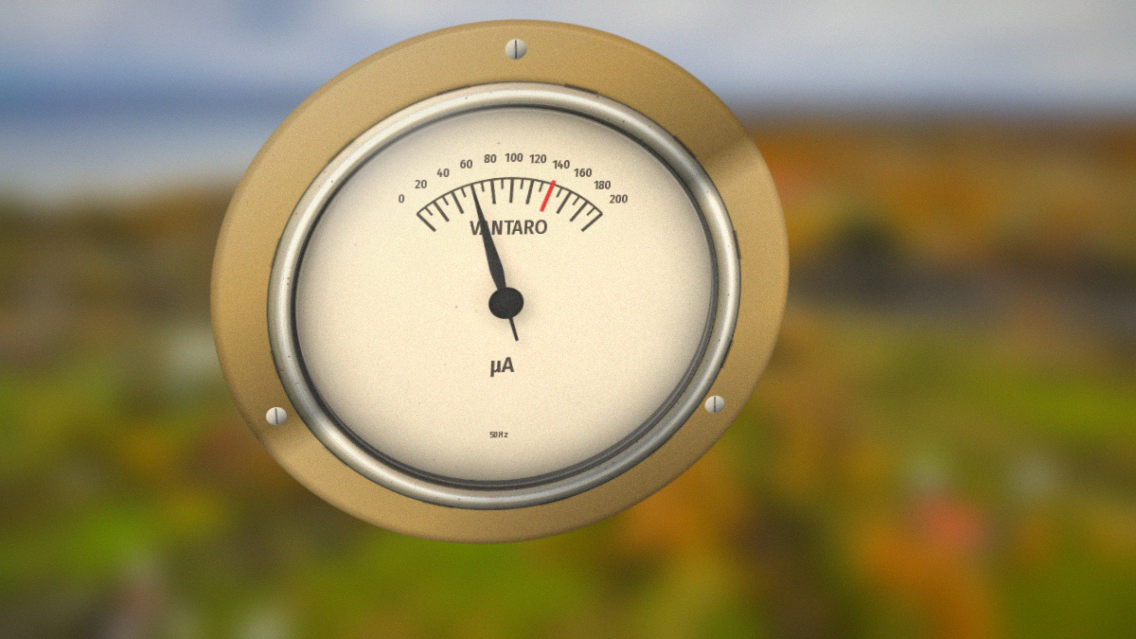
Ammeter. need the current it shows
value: 60 µA
